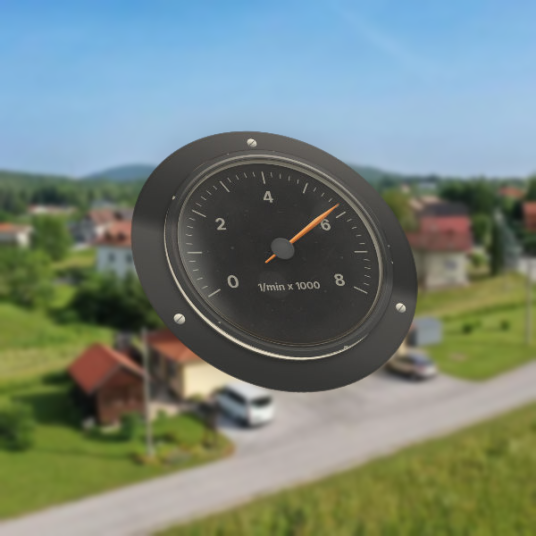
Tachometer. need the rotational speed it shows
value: 5800 rpm
